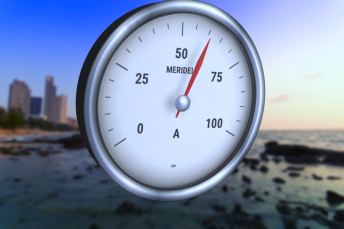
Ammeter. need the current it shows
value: 60 A
